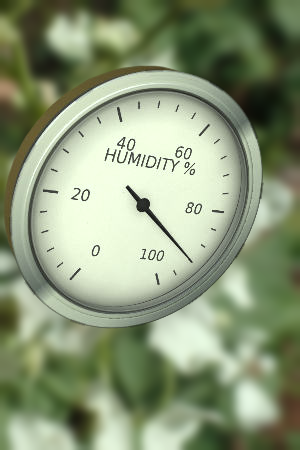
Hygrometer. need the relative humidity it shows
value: 92 %
